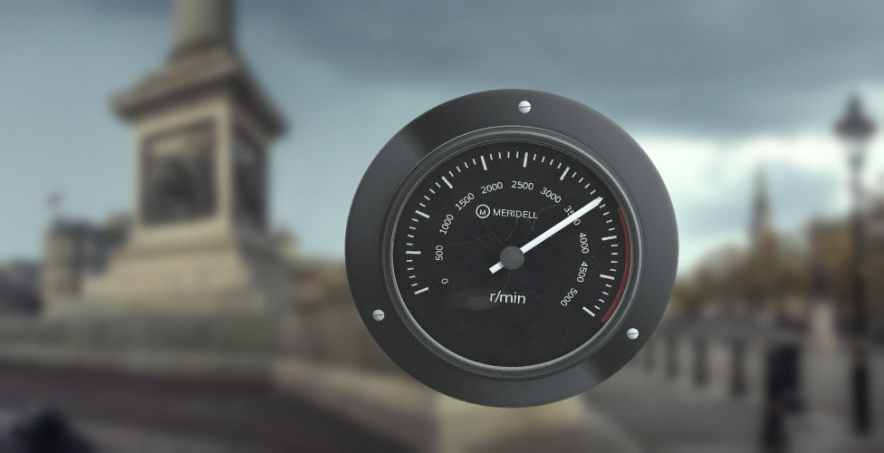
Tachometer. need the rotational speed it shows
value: 3500 rpm
